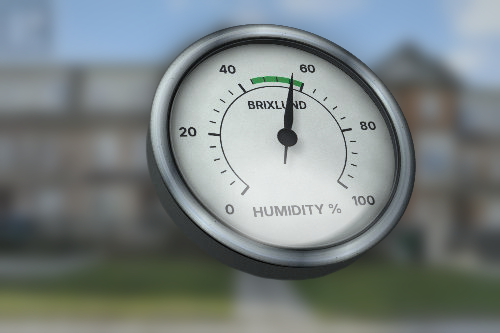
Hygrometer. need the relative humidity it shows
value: 56 %
